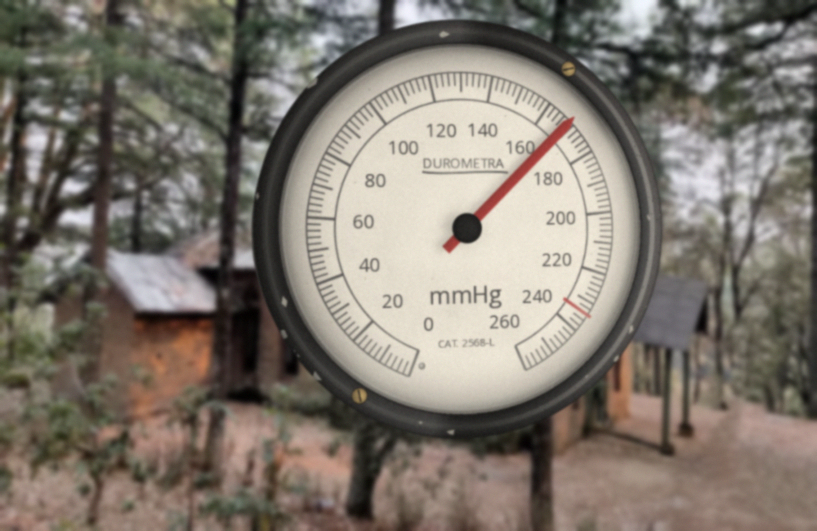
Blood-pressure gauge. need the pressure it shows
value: 168 mmHg
